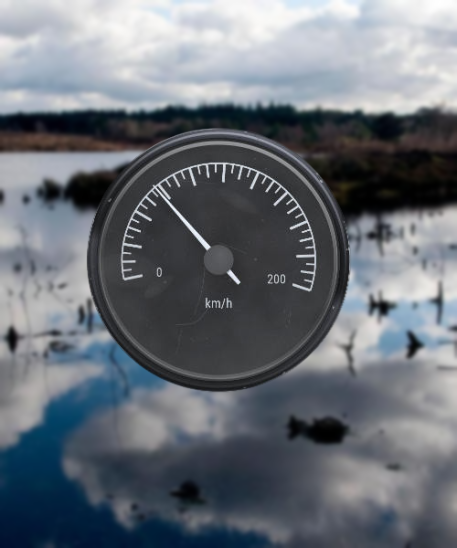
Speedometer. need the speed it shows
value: 57.5 km/h
